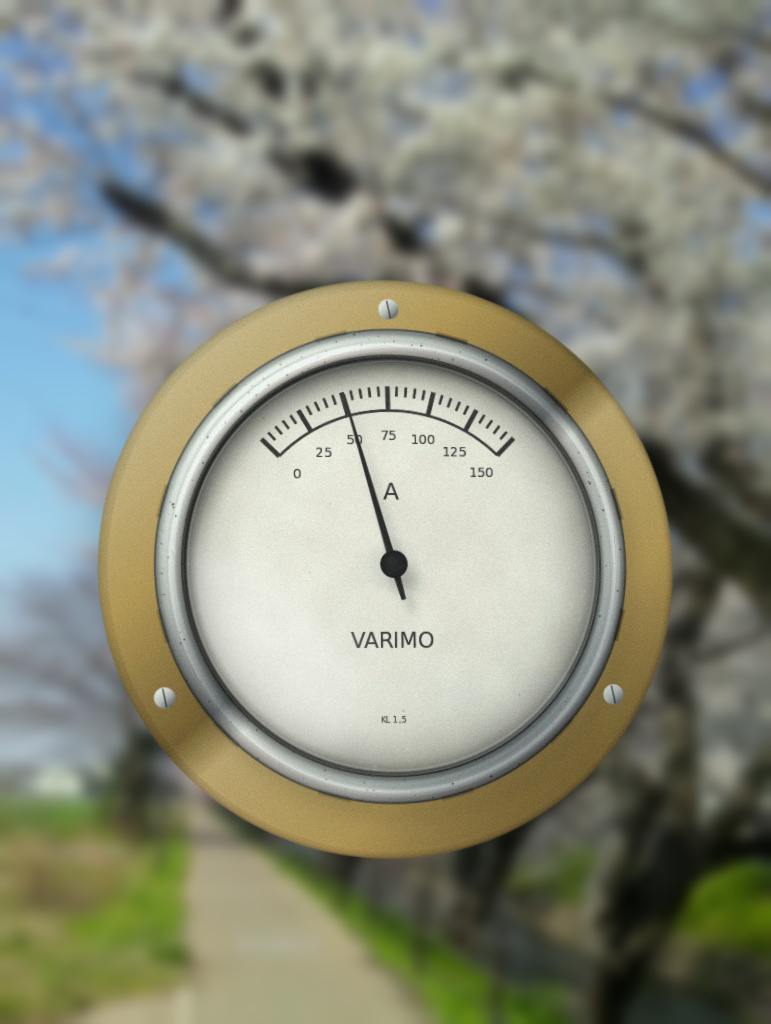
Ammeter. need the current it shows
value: 50 A
